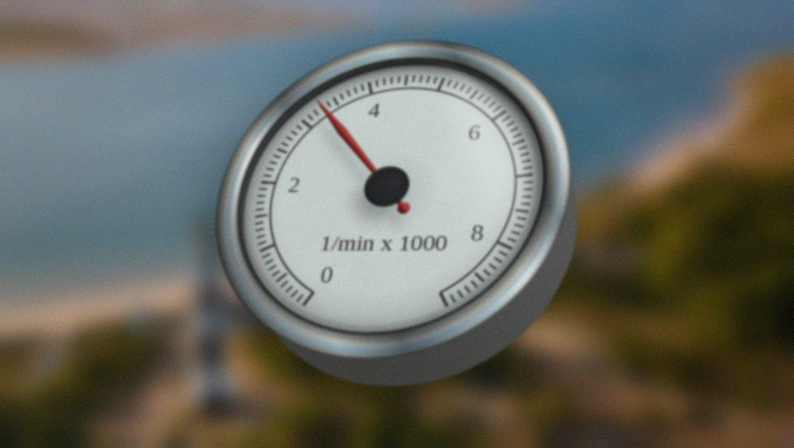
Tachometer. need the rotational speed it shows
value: 3300 rpm
